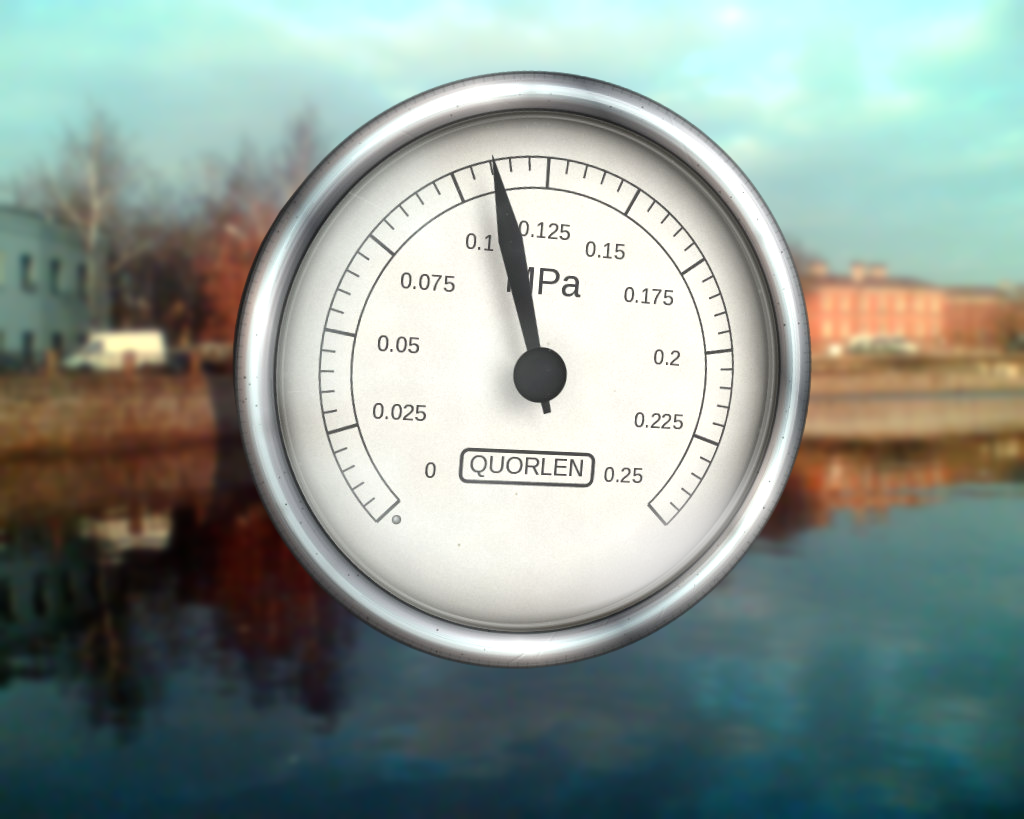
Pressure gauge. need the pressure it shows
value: 0.11 MPa
